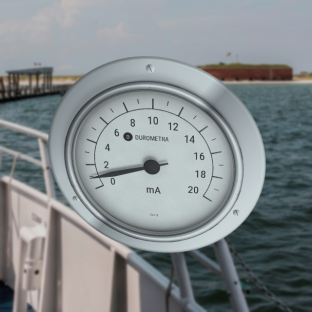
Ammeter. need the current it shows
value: 1 mA
